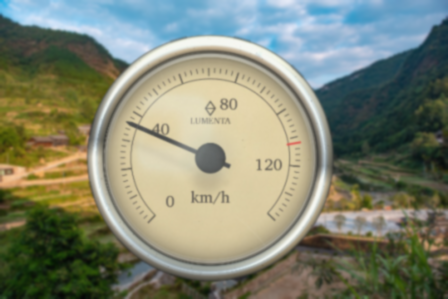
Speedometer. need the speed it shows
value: 36 km/h
